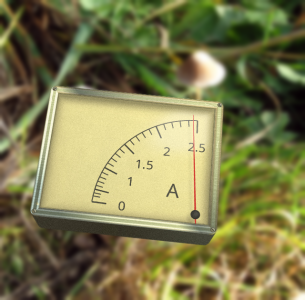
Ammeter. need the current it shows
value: 2.45 A
